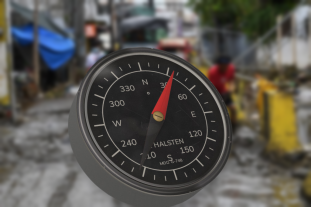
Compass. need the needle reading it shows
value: 35 °
